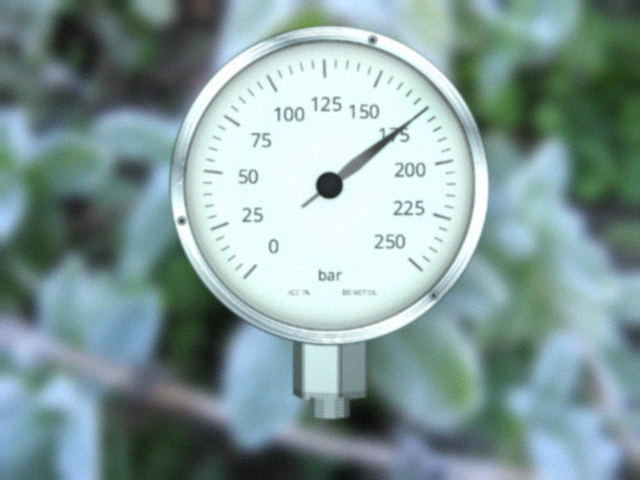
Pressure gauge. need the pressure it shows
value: 175 bar
